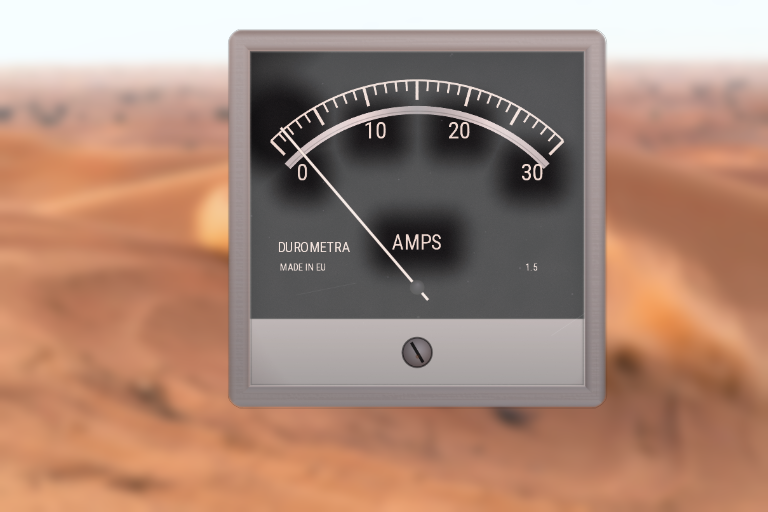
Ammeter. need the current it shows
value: 1.5 A
